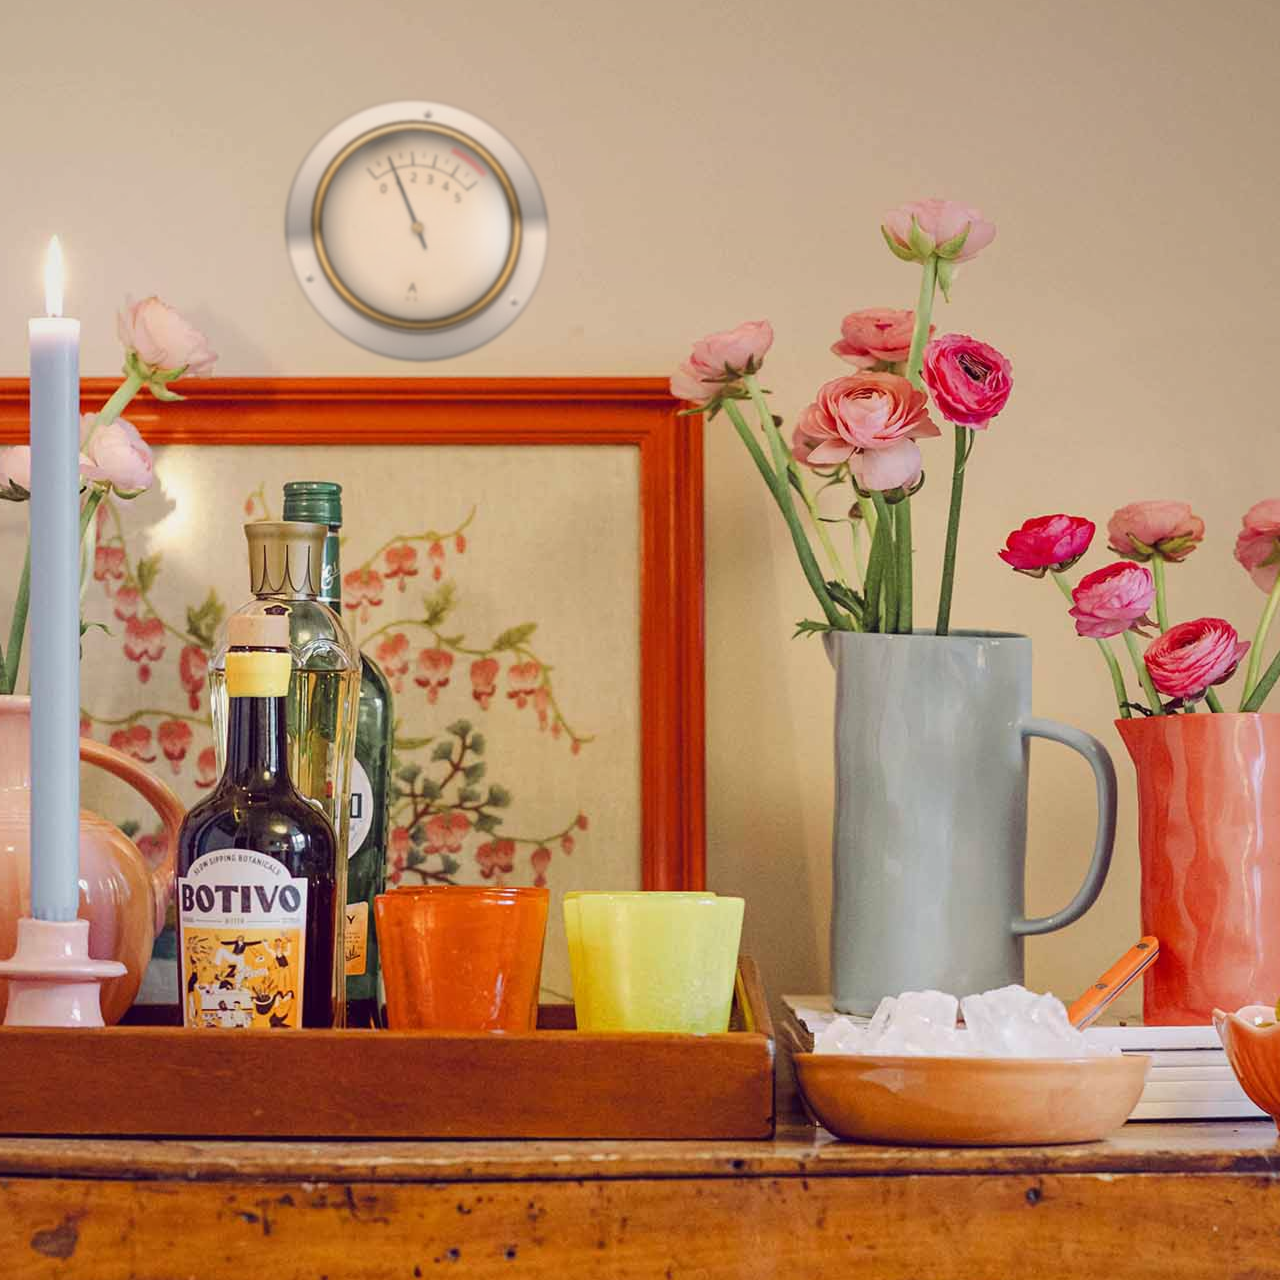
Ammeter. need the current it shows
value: 1 A
